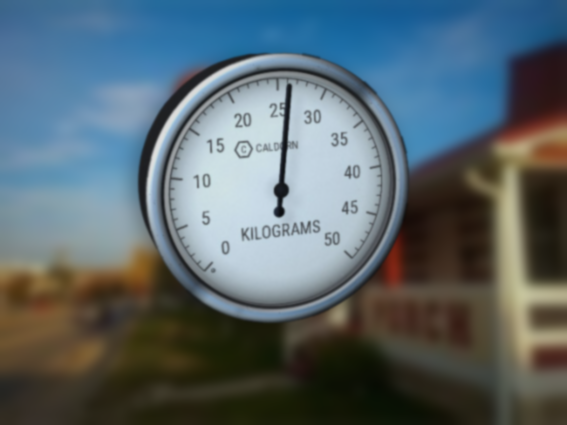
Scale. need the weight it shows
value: 26 kg
